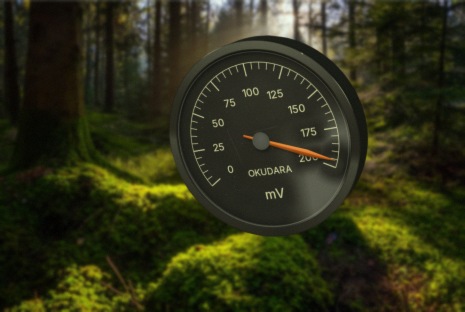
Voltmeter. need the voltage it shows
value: 195 mV
